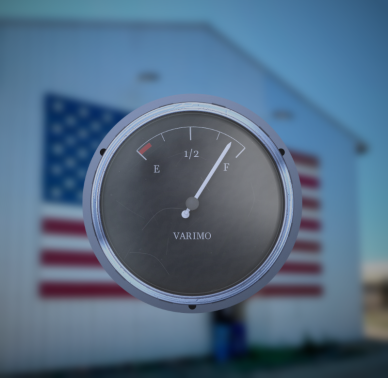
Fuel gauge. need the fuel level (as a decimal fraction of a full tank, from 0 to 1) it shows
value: 0.875
